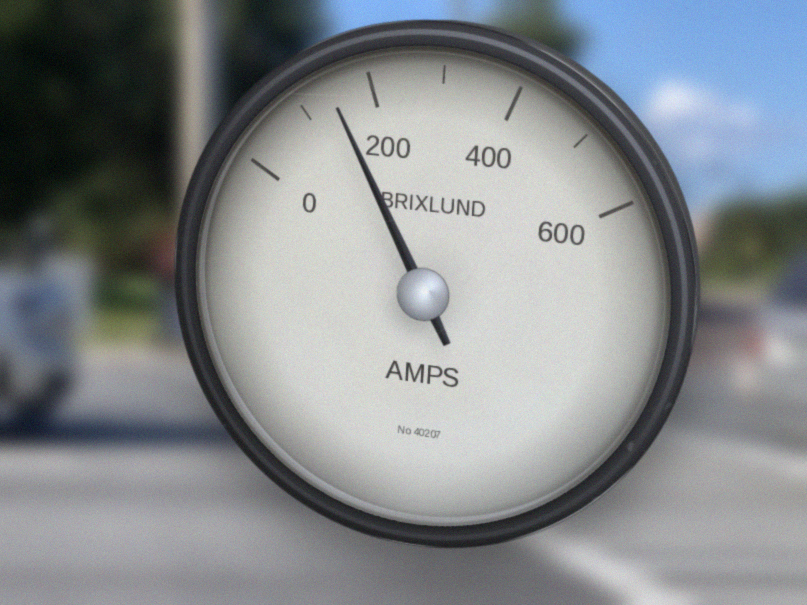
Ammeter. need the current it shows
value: 150 A
